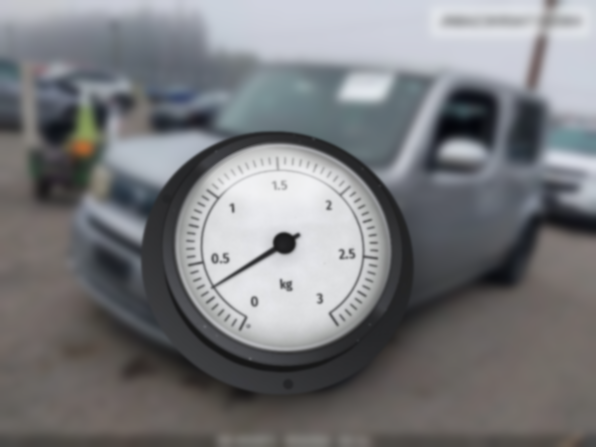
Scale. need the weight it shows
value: 0.3 kg
